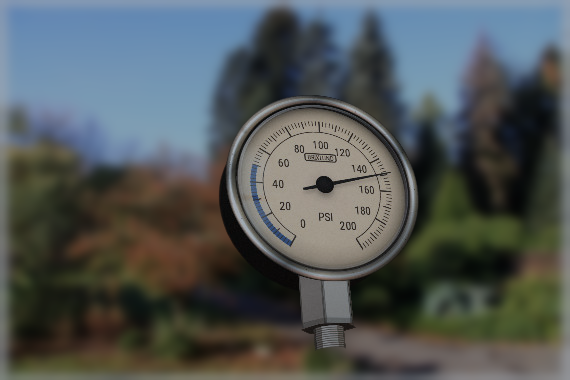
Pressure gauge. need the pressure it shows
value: 150 psi
